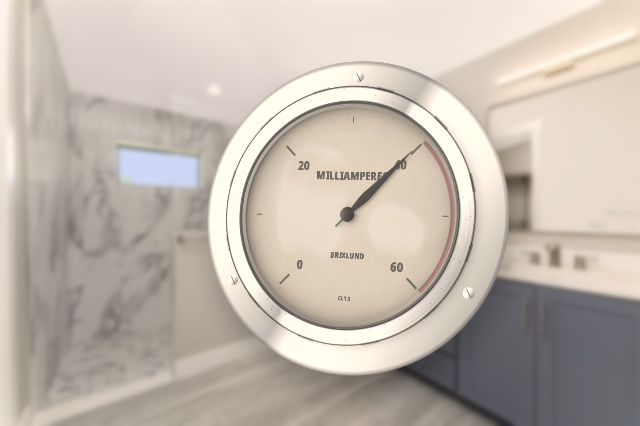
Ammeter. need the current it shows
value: 40 mA
